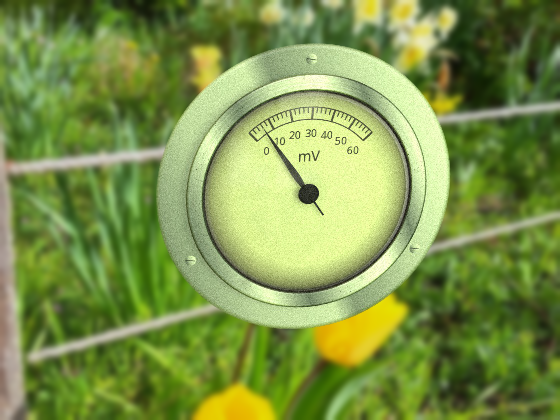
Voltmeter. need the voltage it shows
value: 6 mV
